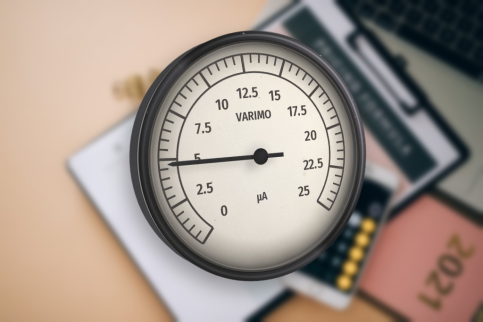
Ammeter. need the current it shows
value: 4.75 µA
